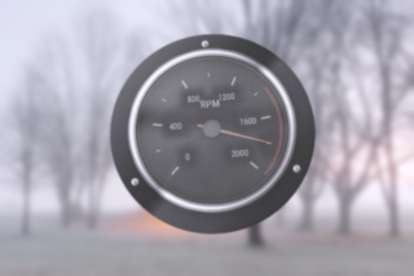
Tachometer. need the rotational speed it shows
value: 1800 rpm
